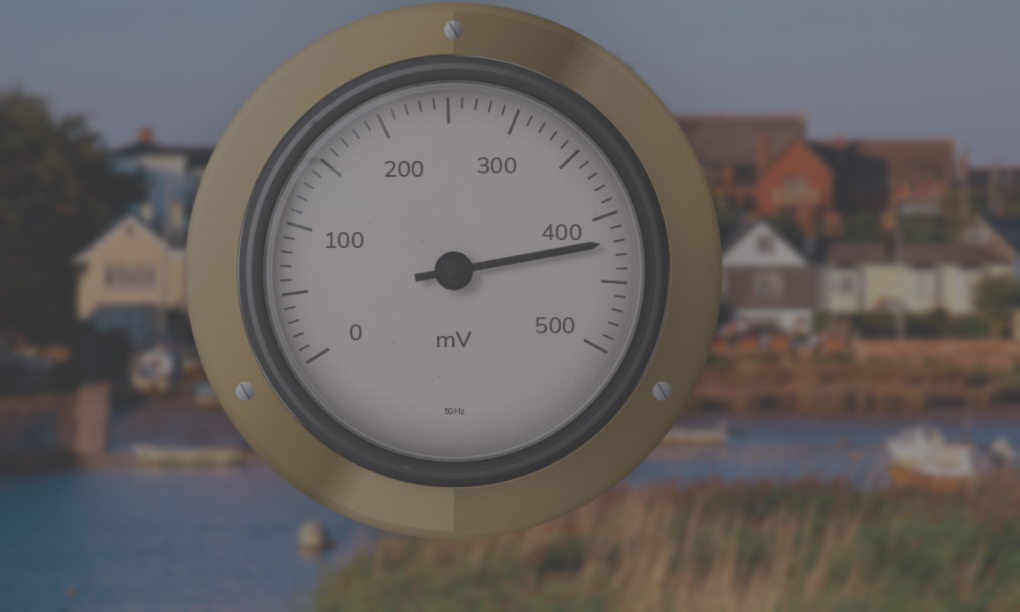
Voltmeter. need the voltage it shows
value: 420 mV
